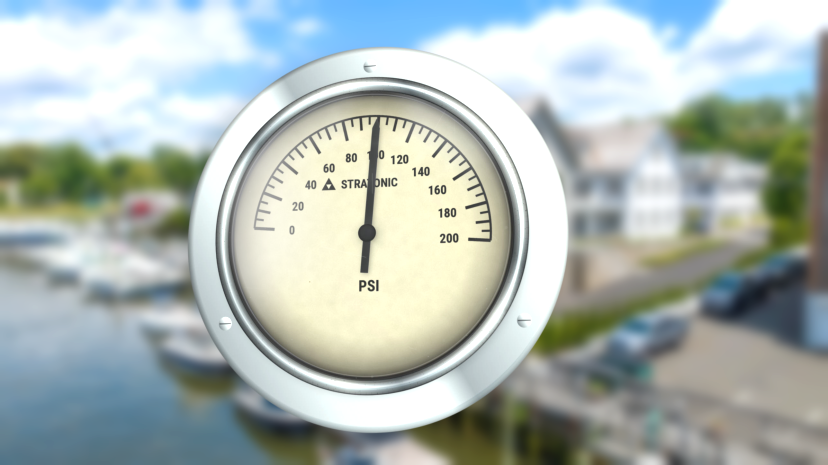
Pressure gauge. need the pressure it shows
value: 100 psi
